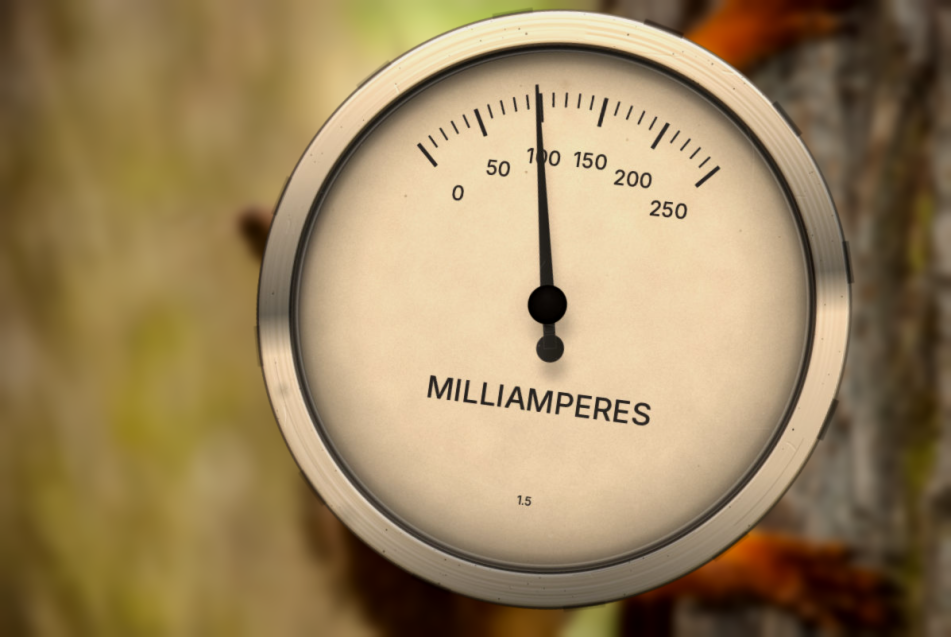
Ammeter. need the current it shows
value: 100 mA
